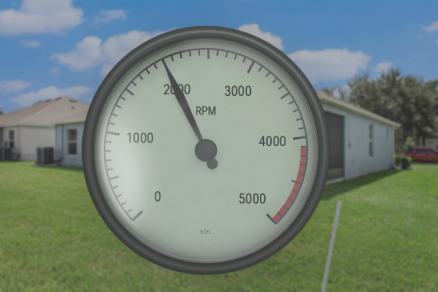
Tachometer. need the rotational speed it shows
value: 2000 rpm
